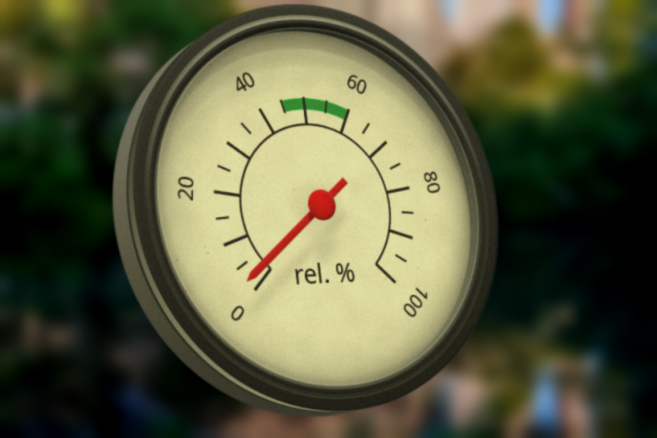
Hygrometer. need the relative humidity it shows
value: 2.5 %
